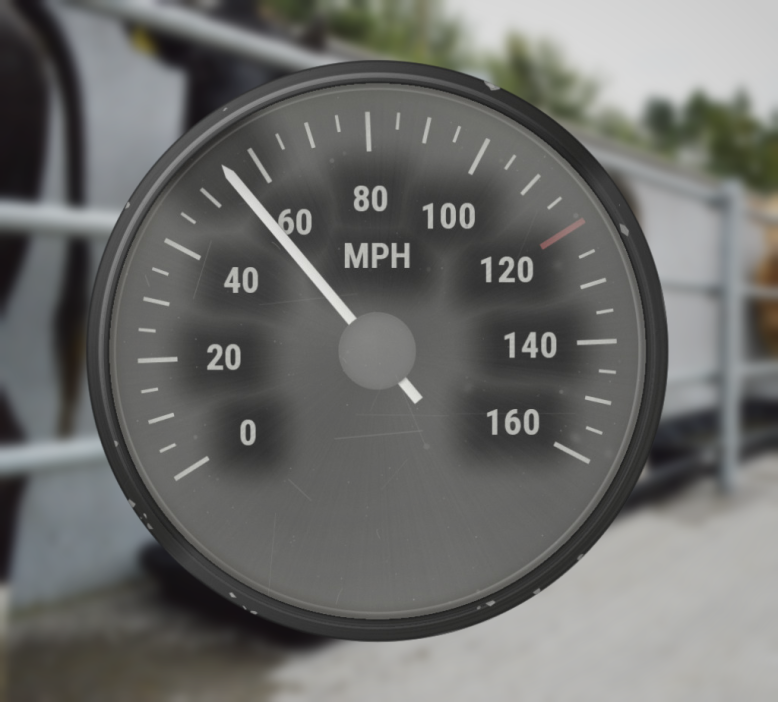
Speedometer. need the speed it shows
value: 55 mph
